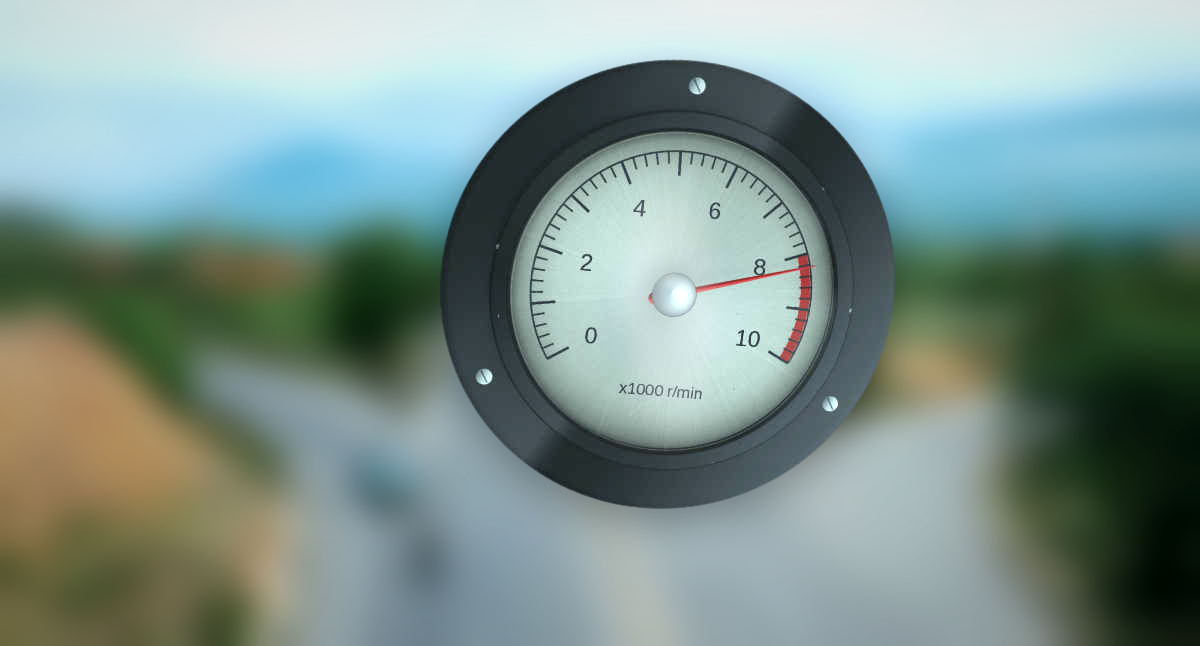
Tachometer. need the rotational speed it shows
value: 8200 rpm
